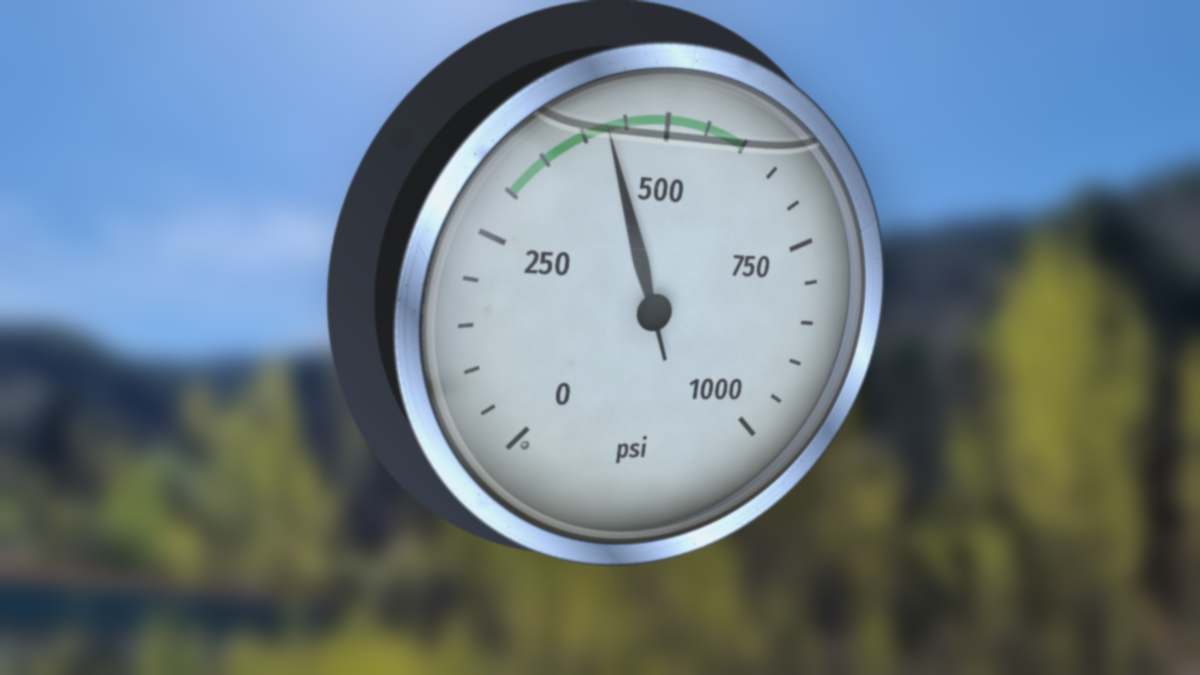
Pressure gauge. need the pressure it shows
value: 425 psi
